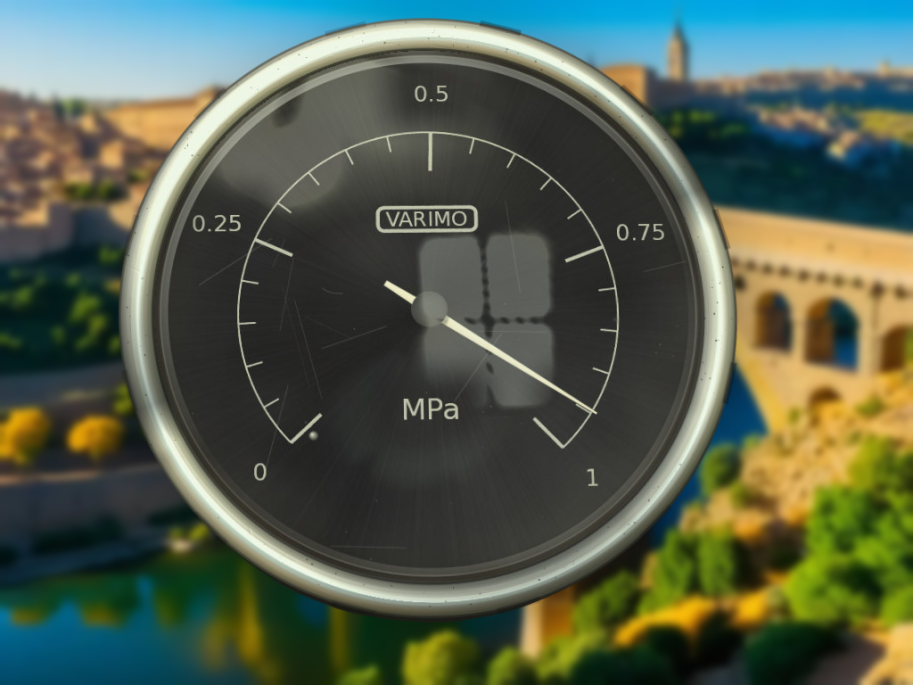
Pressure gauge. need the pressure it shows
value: 0.95 MPa
